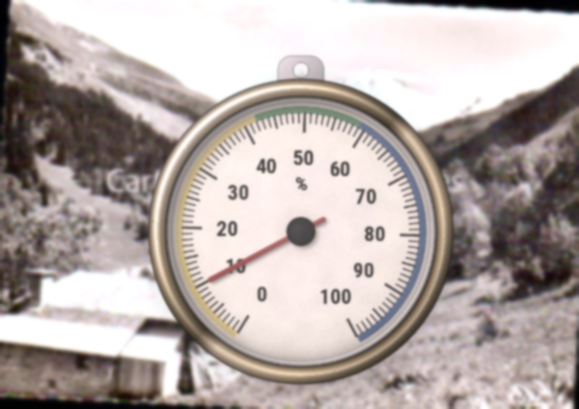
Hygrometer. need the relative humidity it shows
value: 10 %
